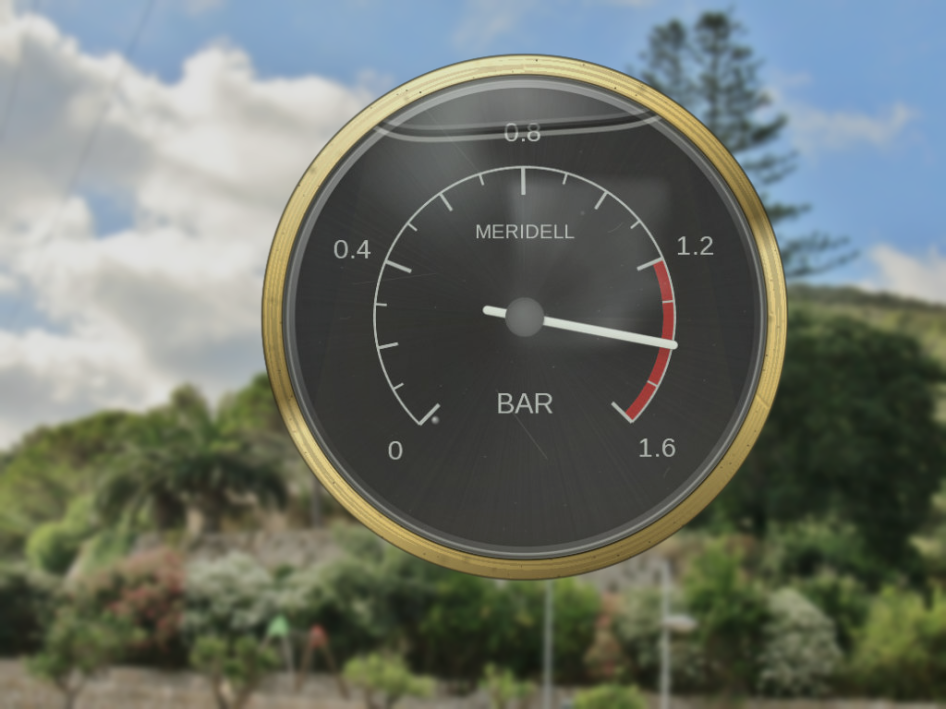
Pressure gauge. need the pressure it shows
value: 1.4 bar
